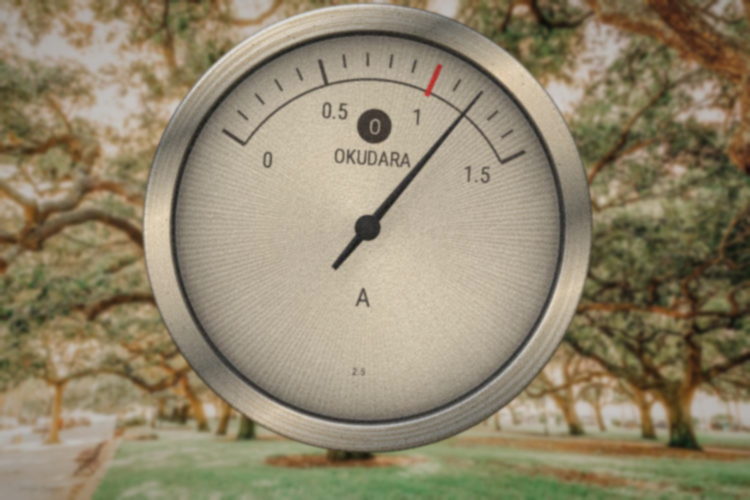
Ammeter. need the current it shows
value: 1.2 A
